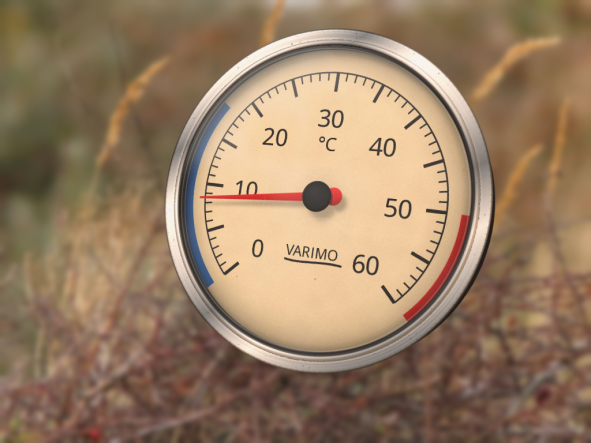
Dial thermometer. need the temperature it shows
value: 8.5 °C
